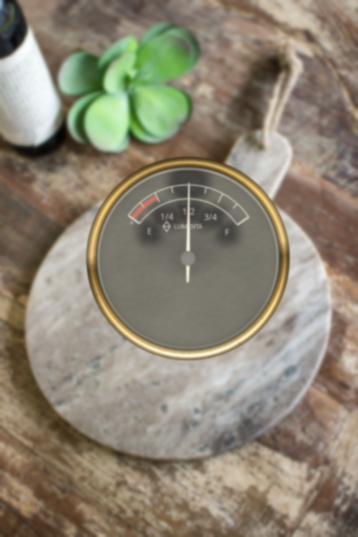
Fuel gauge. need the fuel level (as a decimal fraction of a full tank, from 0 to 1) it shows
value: 0.5
